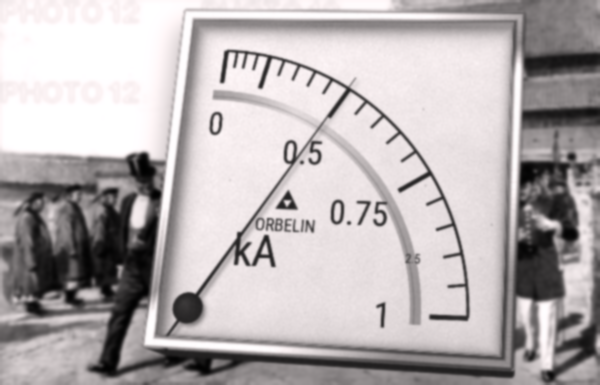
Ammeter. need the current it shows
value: 0.5 kA
